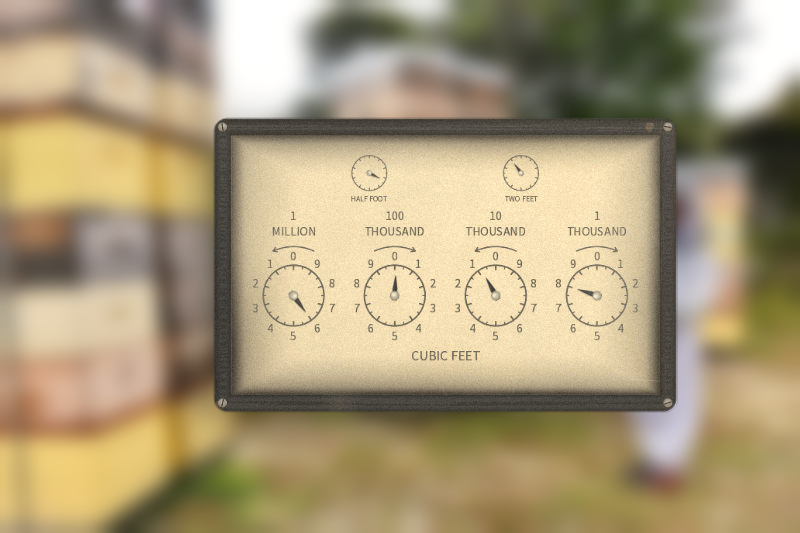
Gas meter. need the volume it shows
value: 600800 ft³
